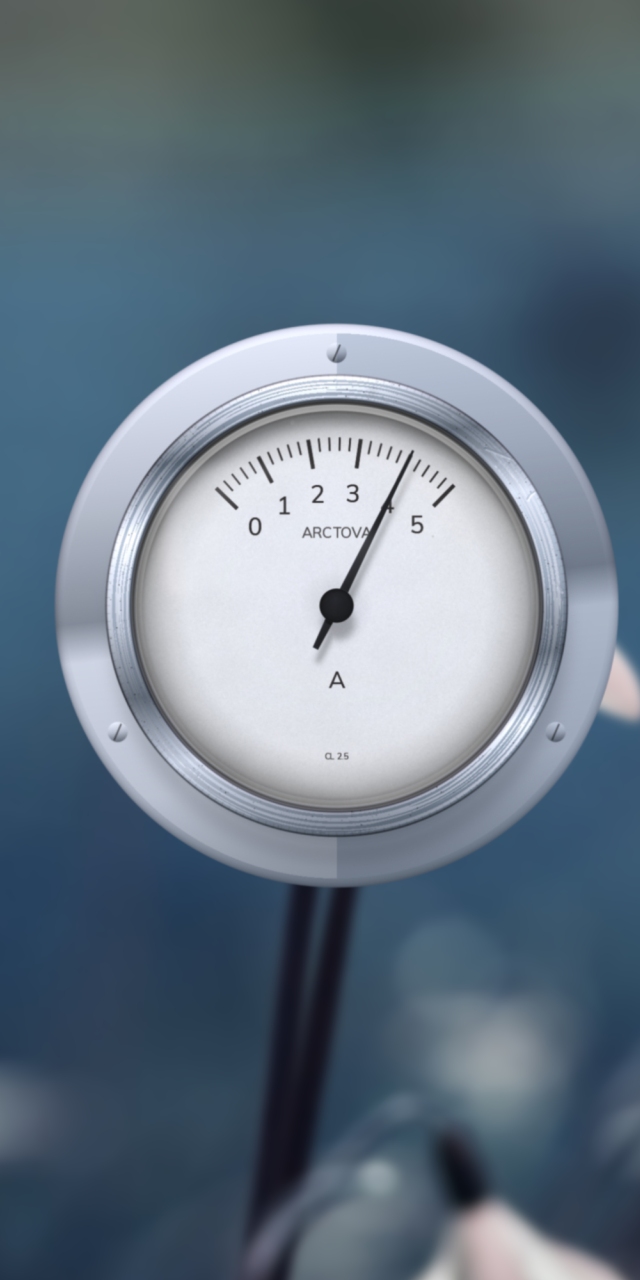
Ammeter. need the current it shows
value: 4 A
